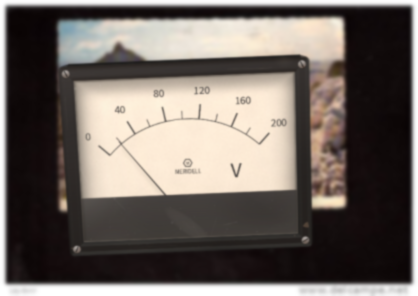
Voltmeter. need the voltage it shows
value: 20 V
